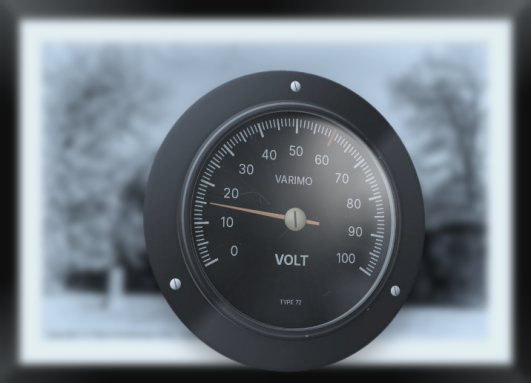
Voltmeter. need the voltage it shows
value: 15 V
